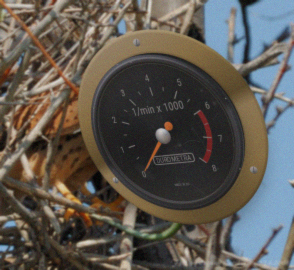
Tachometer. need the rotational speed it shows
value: 0 rpm
